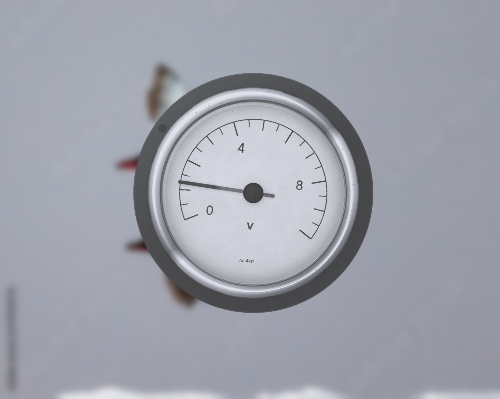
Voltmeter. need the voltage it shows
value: 1.25 V
